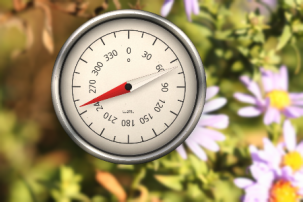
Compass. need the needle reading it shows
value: 247.5 °
